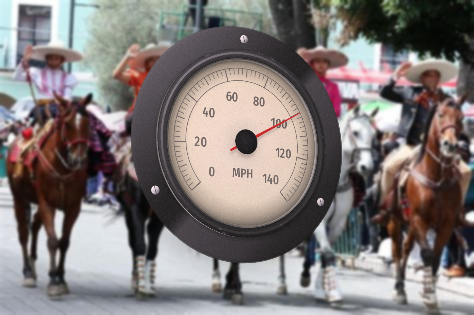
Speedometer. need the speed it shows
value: 100 mph
